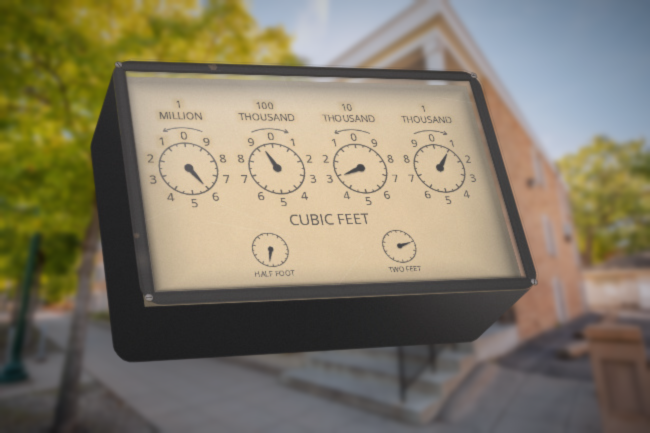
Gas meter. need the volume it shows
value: 593100 ft³
